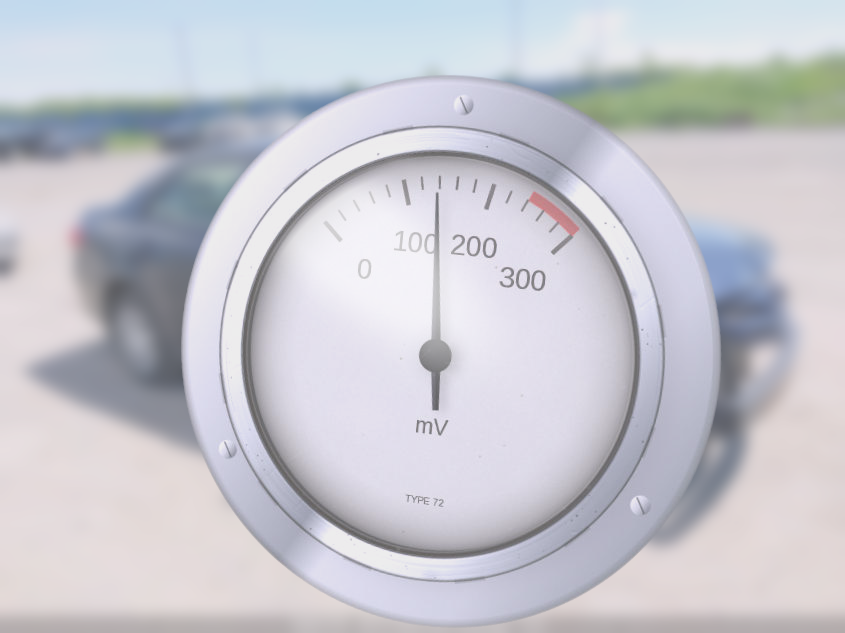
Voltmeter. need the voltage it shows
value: 140 mV
